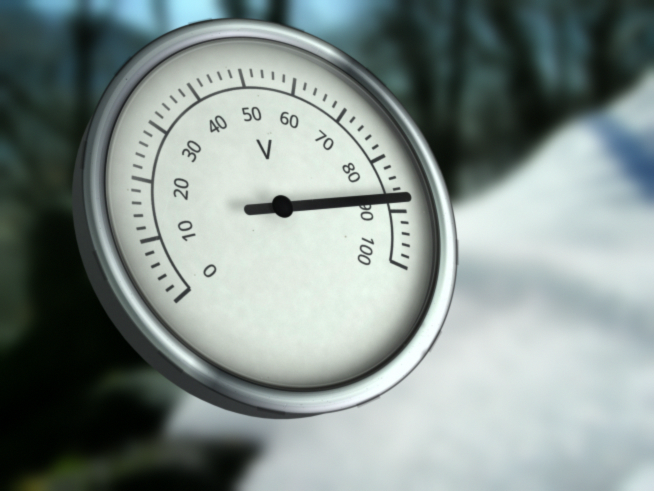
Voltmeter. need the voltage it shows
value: 88 V
